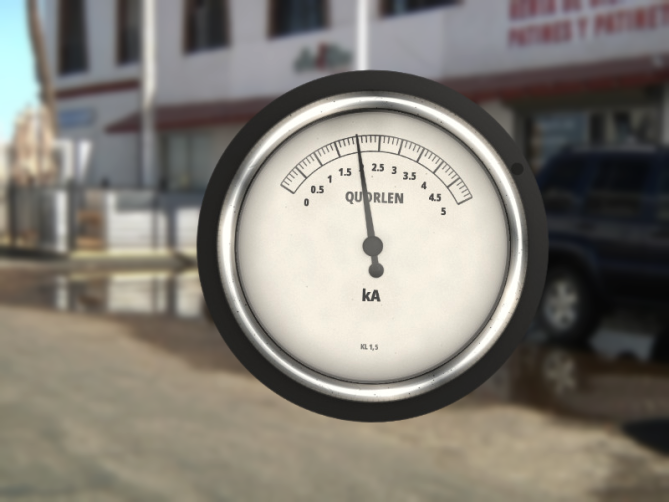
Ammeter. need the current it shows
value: 2 kA
